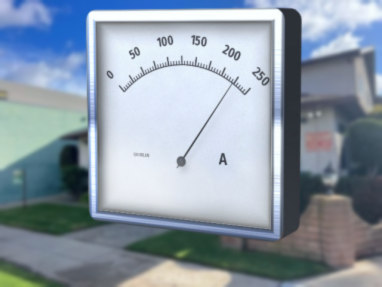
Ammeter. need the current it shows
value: 225 A
